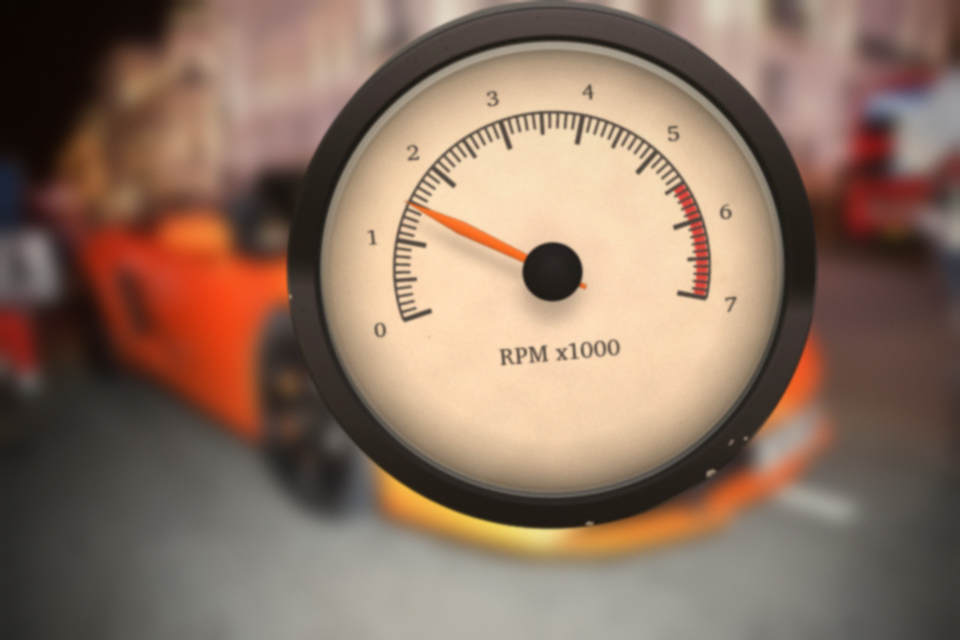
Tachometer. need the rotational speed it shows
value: 1500 rpm
